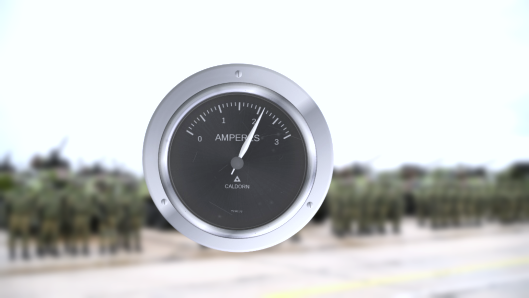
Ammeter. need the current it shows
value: 2.1 A
